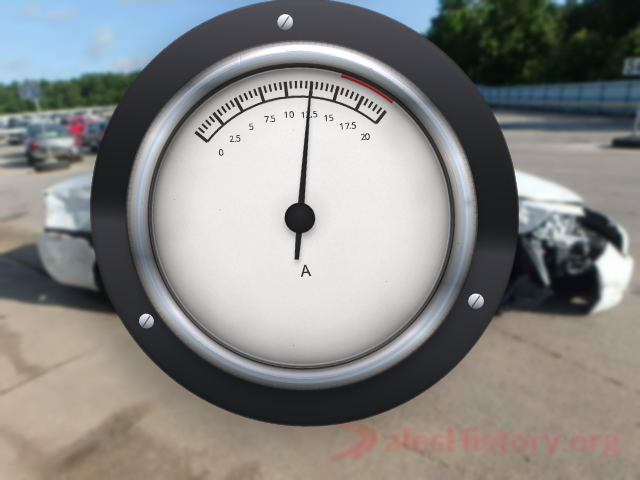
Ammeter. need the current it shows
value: 12.5 A
